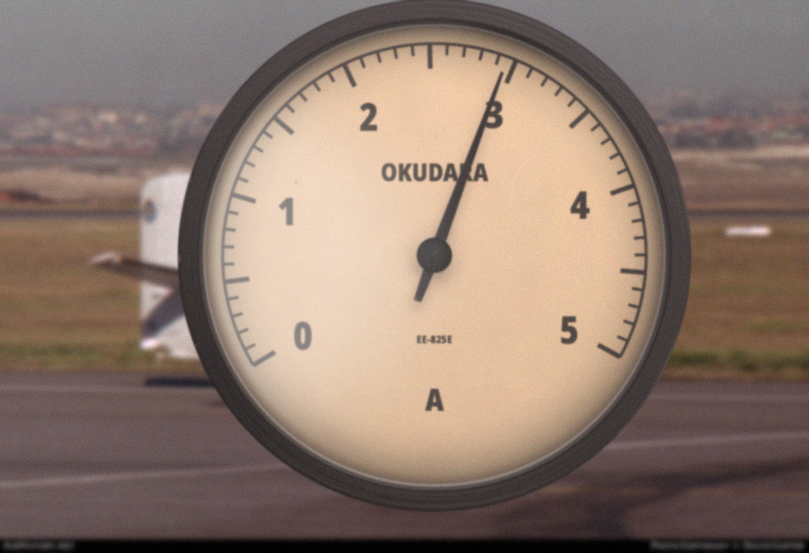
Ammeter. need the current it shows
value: 2.95 A
